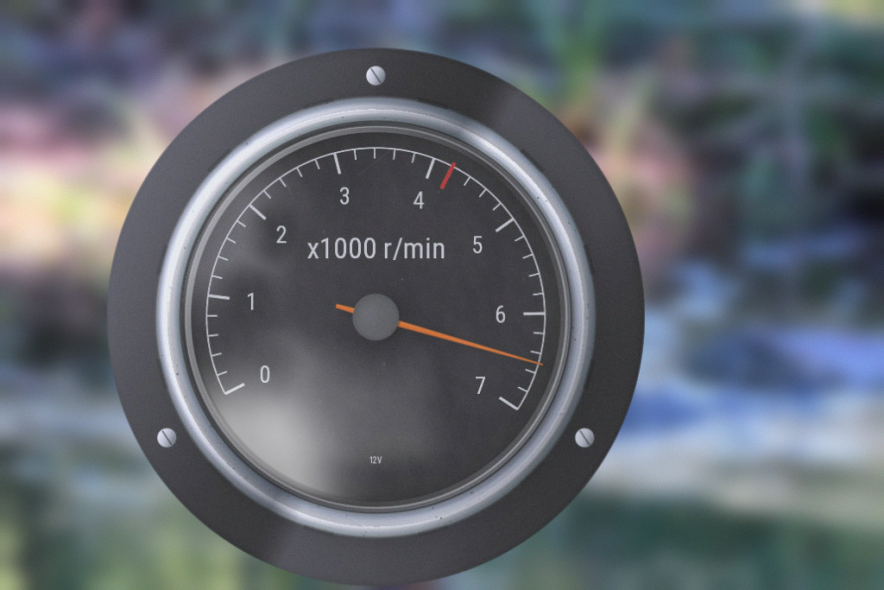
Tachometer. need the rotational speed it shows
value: 6500 rpm
